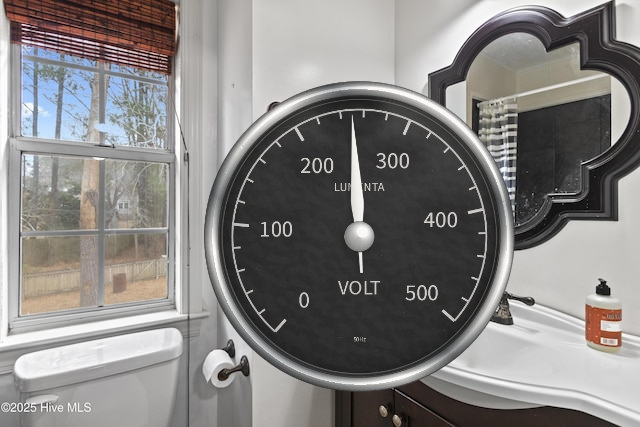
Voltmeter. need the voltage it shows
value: 250 V
